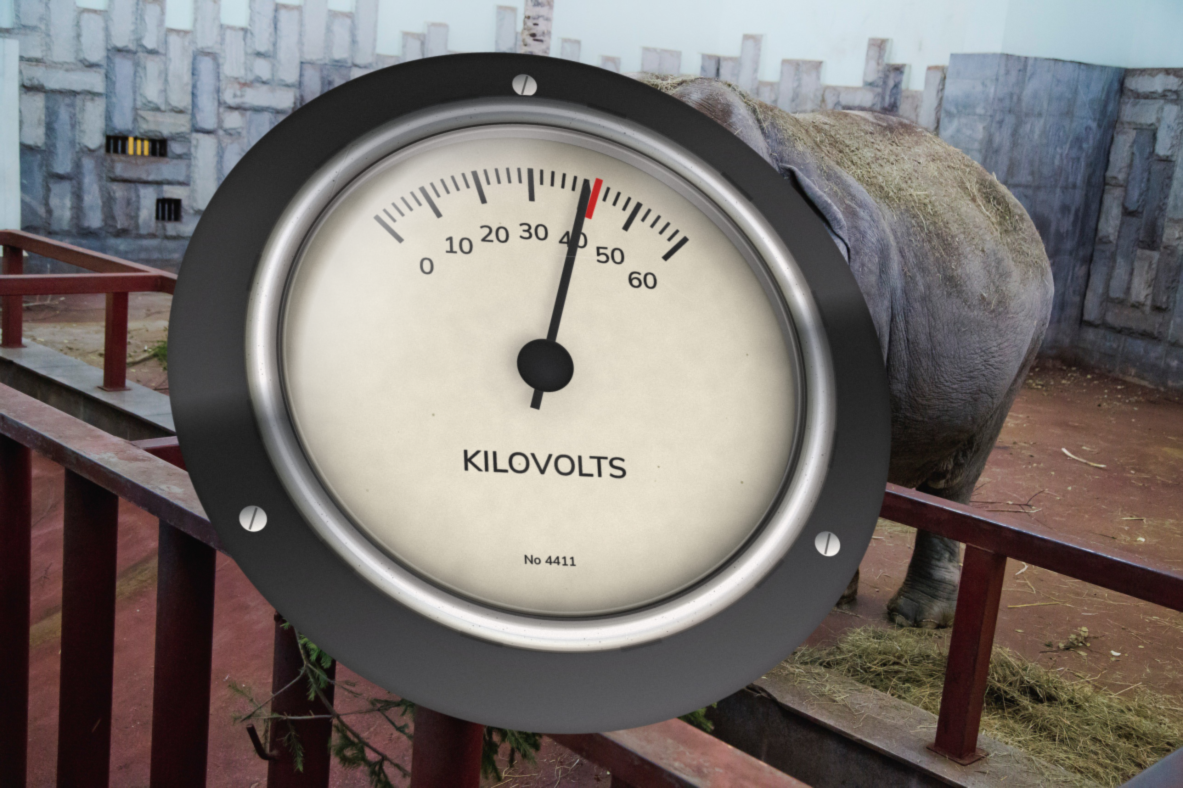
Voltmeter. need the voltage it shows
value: 40 kV
